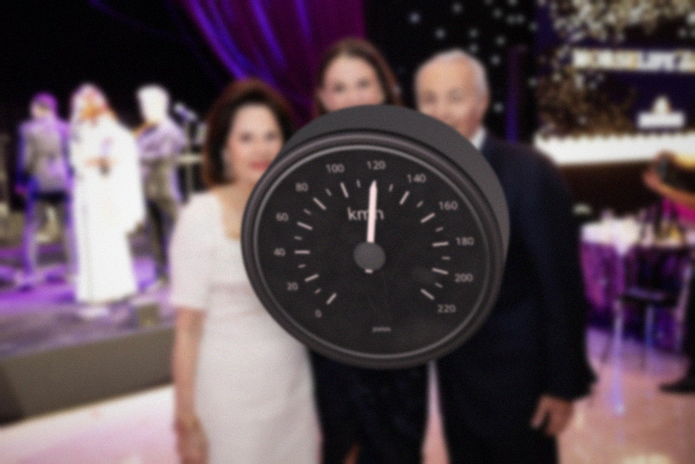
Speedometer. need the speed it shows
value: 120 km/h
